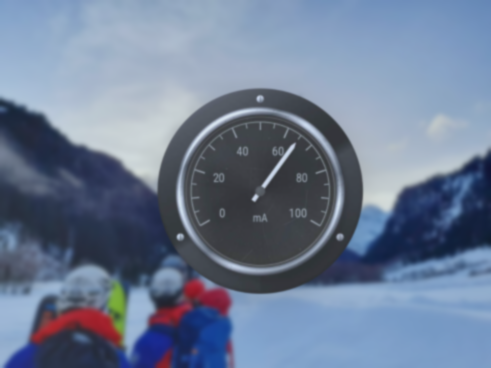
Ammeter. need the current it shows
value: 65 mA
